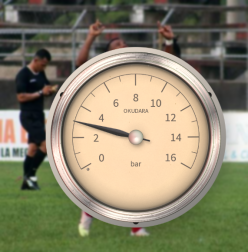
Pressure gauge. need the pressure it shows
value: 3 bar
